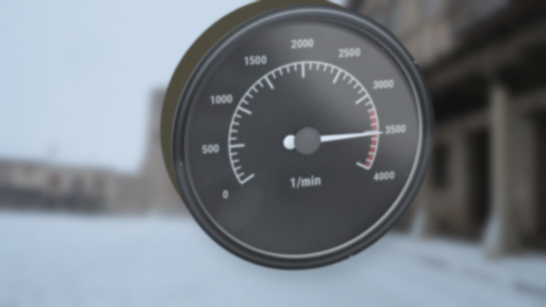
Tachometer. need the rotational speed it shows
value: 3500 rpm
